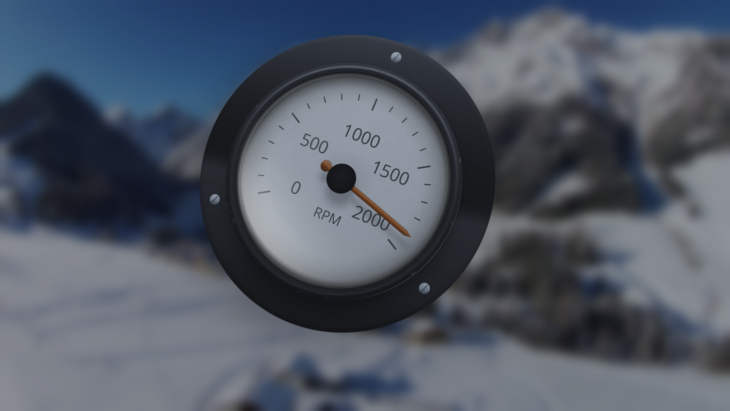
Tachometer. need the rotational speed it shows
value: 1900 rpm
